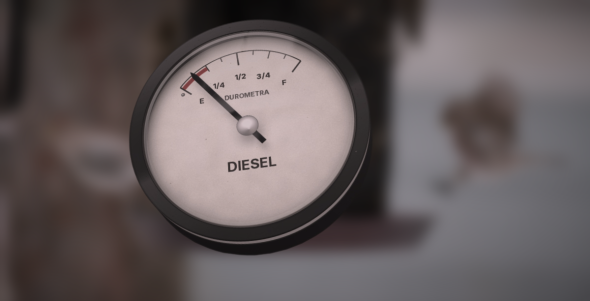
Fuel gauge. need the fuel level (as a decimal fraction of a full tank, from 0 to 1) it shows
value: 0.125
